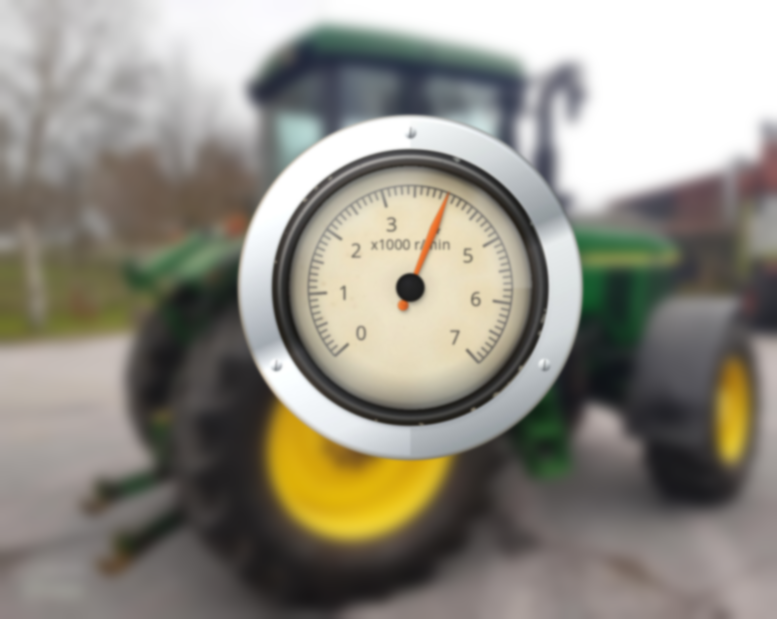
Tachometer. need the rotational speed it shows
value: 4000 rpm
